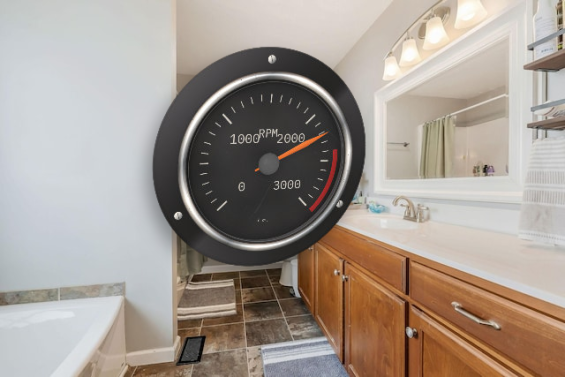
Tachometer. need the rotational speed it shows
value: 2200 rpm
